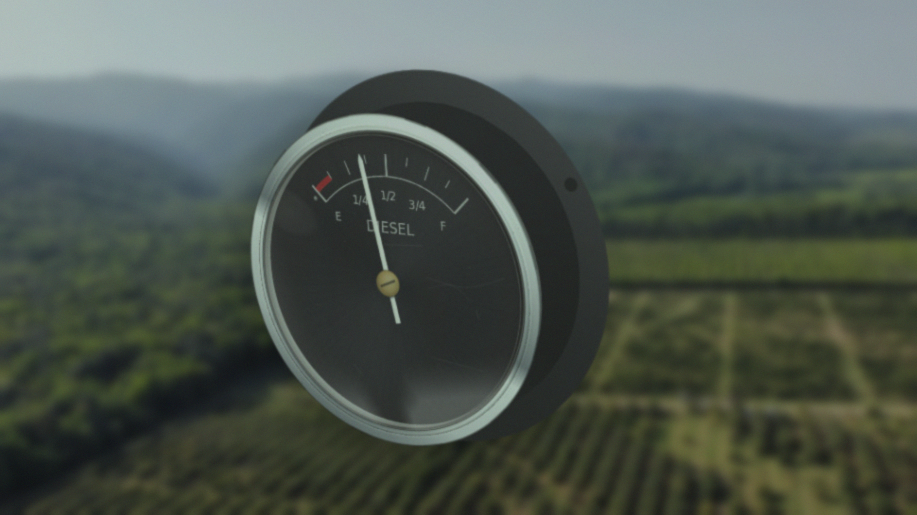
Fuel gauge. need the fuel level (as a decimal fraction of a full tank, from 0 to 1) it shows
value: 0.375
